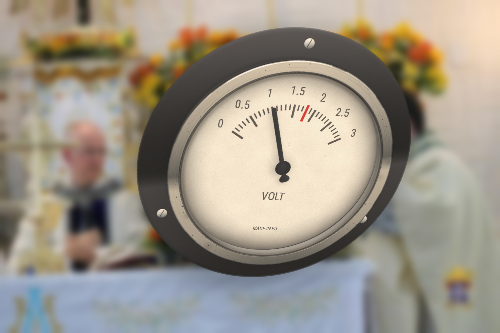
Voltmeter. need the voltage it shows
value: 1 V
